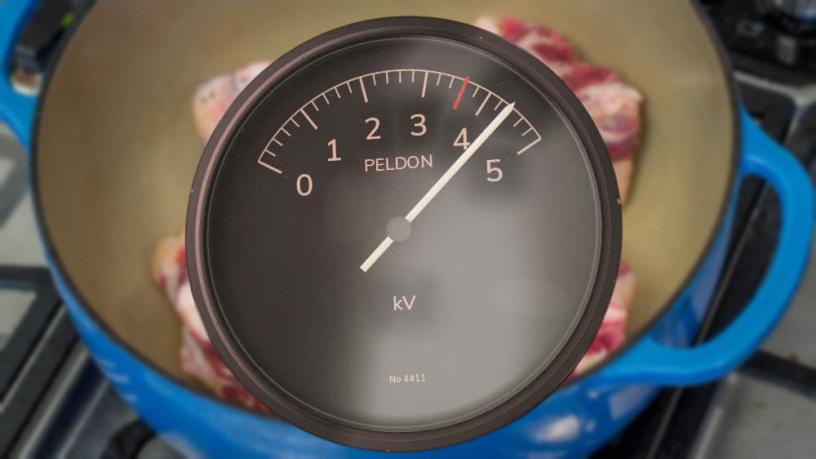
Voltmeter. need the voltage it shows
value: 4.4 kV
